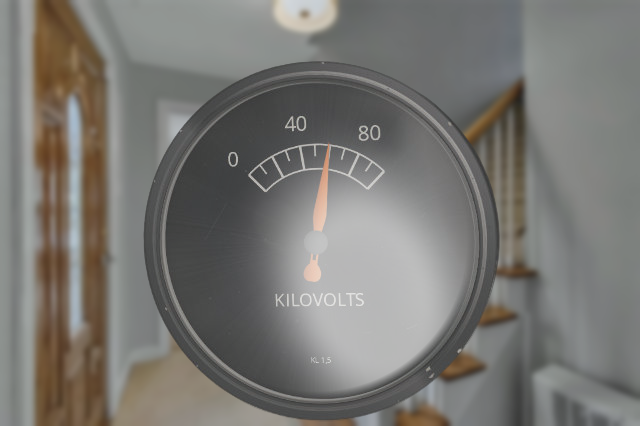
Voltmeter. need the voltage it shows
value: 60 kV
